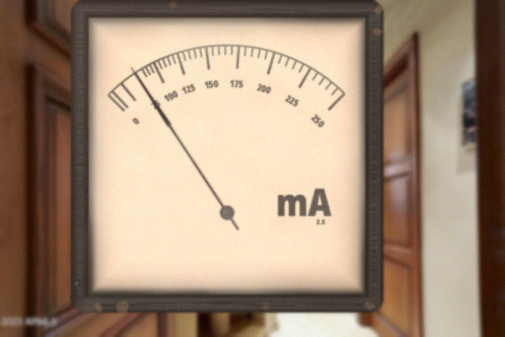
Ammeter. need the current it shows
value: 75 mA
